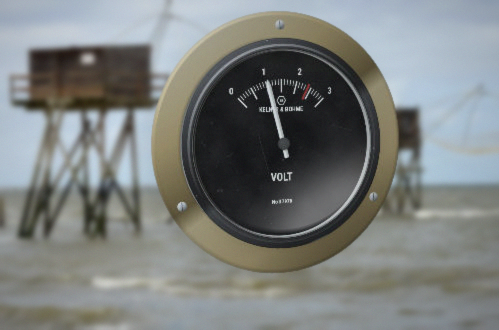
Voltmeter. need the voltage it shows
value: 1 V
